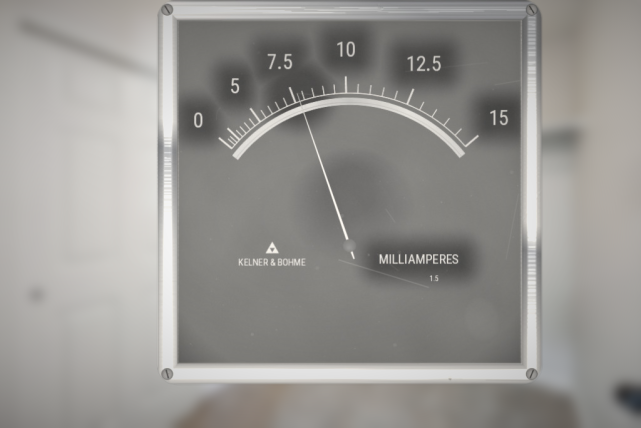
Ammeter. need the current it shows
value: 7.75 mA
